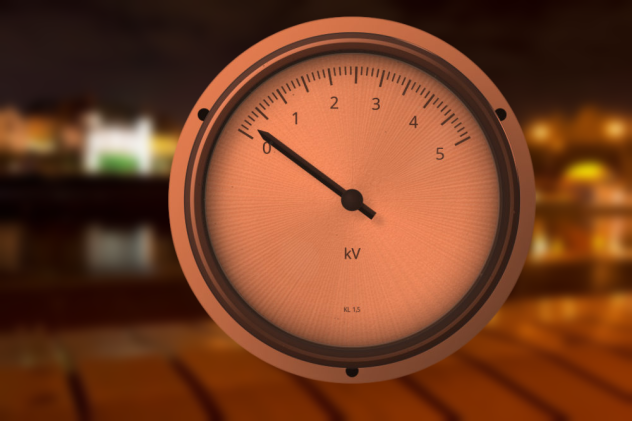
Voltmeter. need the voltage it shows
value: 0.2 kV
